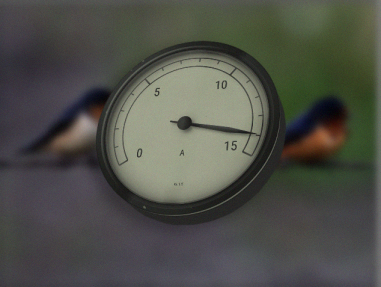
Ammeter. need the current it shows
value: 14 A
